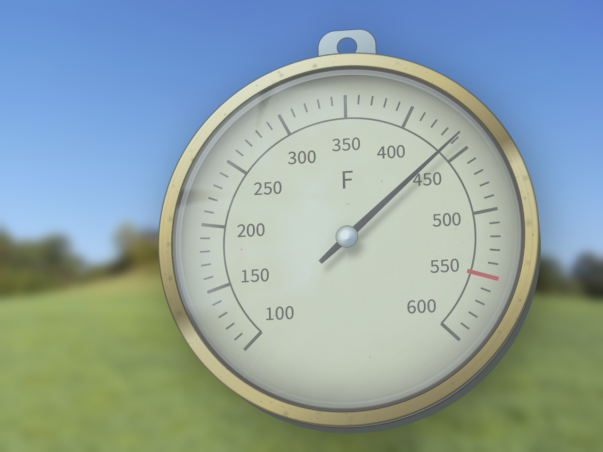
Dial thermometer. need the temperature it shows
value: 440 °F
